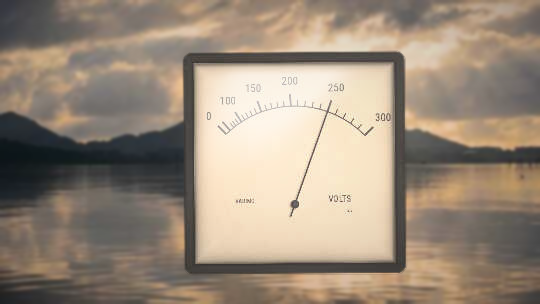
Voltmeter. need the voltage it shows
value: 250 V
